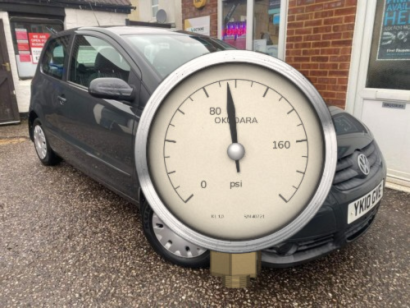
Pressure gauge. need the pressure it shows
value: 95 psi
